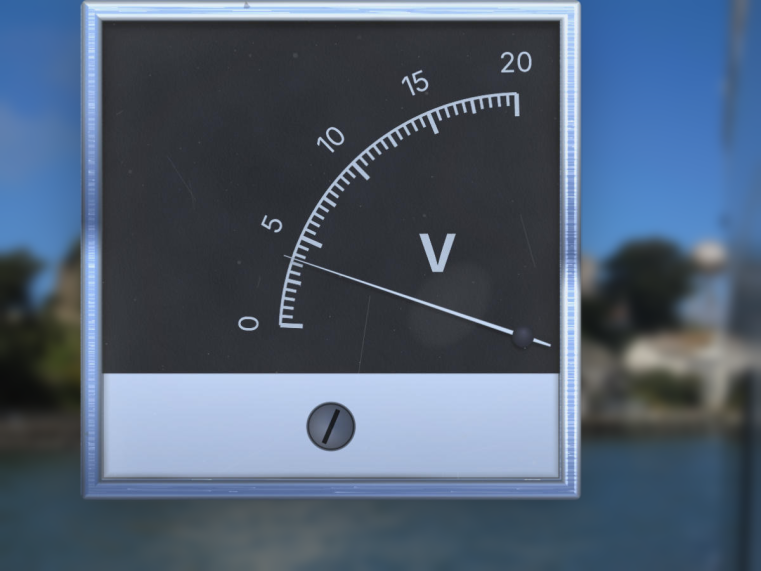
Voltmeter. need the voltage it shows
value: 3.75 V
